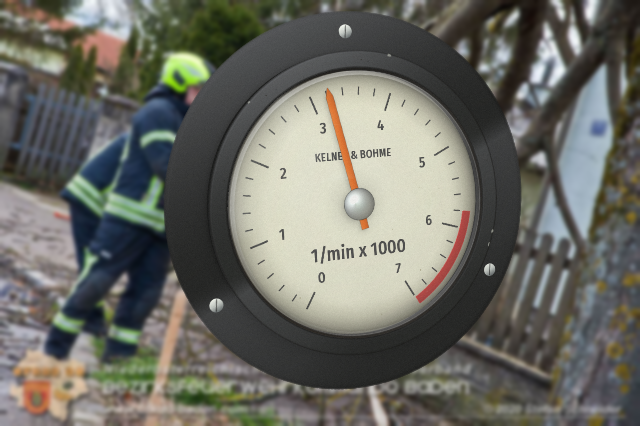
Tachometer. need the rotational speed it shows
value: 3200 rpm
